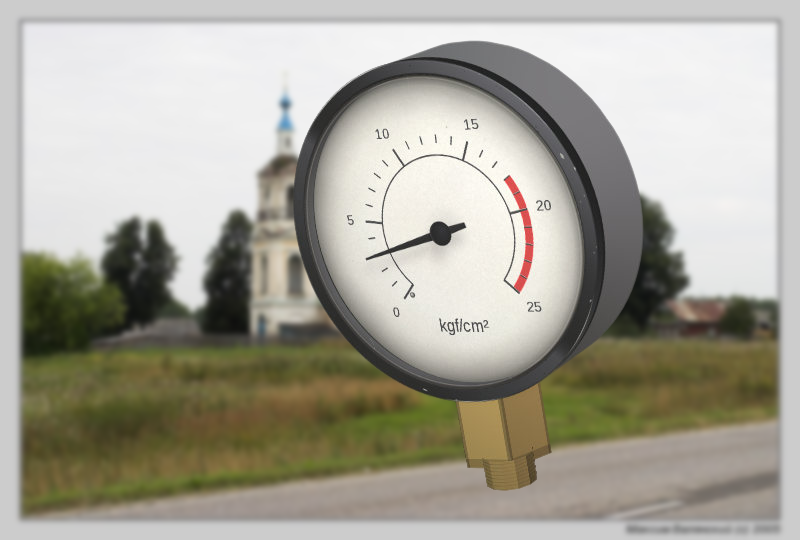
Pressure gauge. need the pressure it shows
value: 3 kg/cm²
